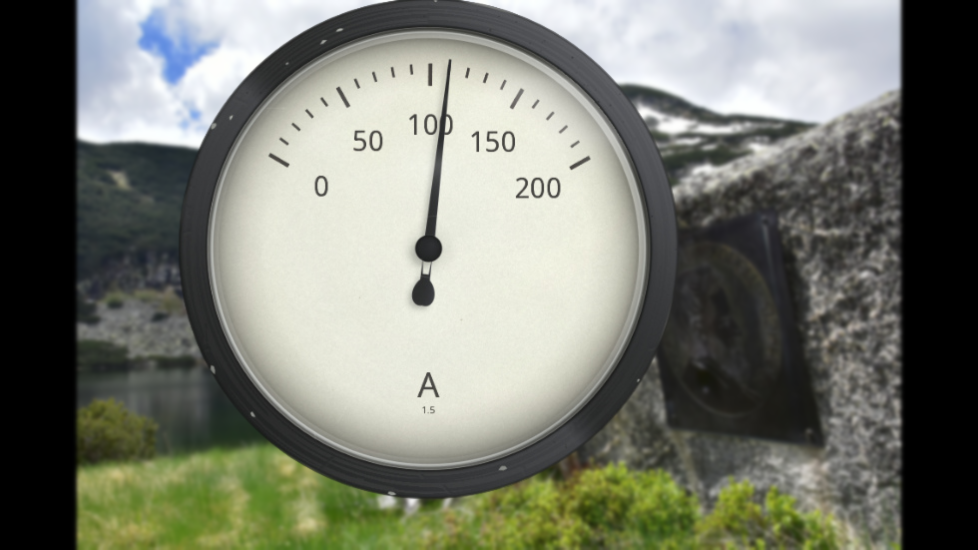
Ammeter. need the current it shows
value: 110 A
